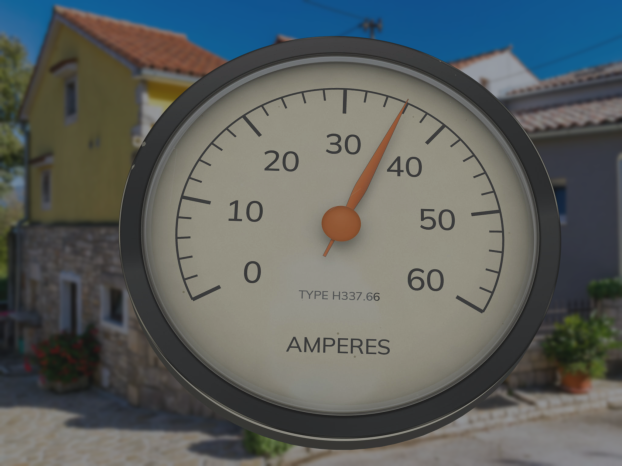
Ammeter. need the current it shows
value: 36 A
